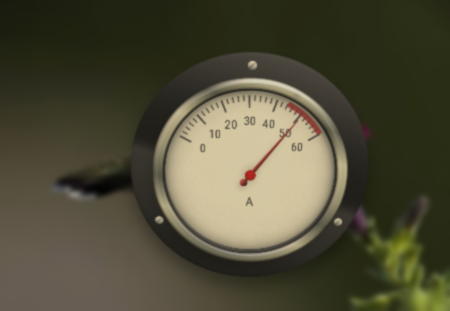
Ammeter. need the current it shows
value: 50 A
